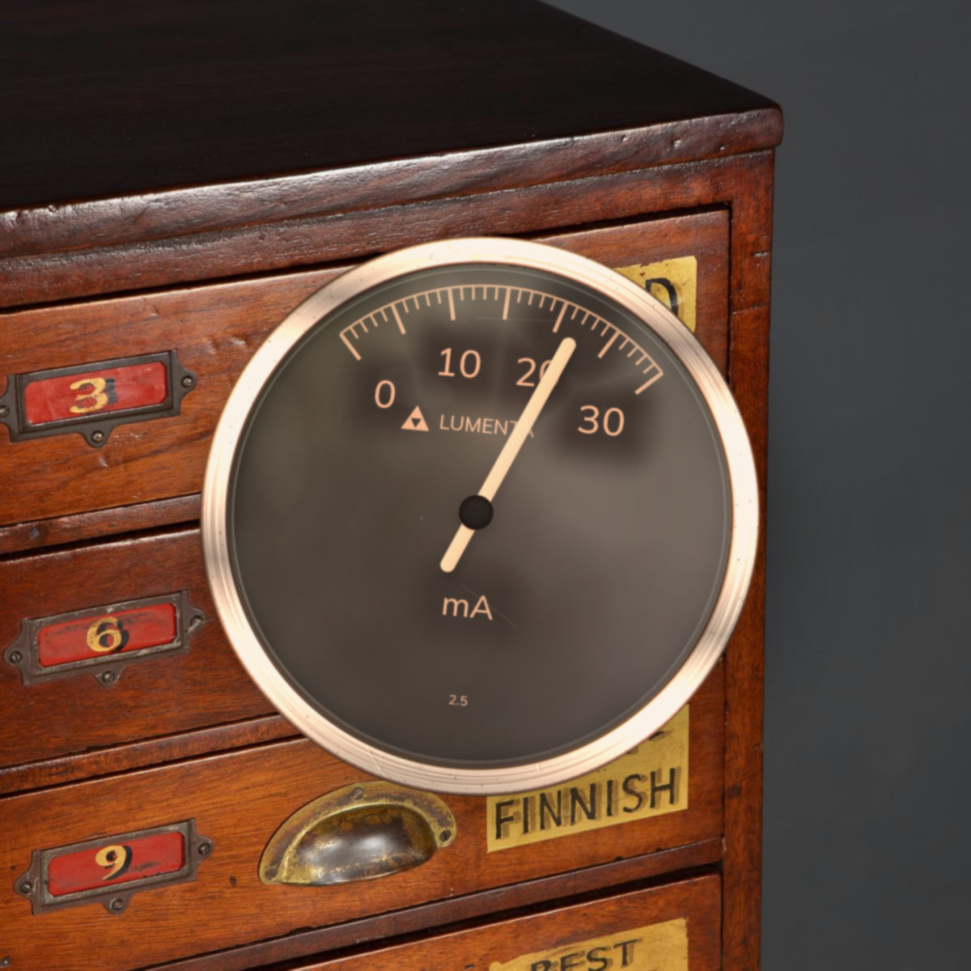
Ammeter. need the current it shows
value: 22 mA
